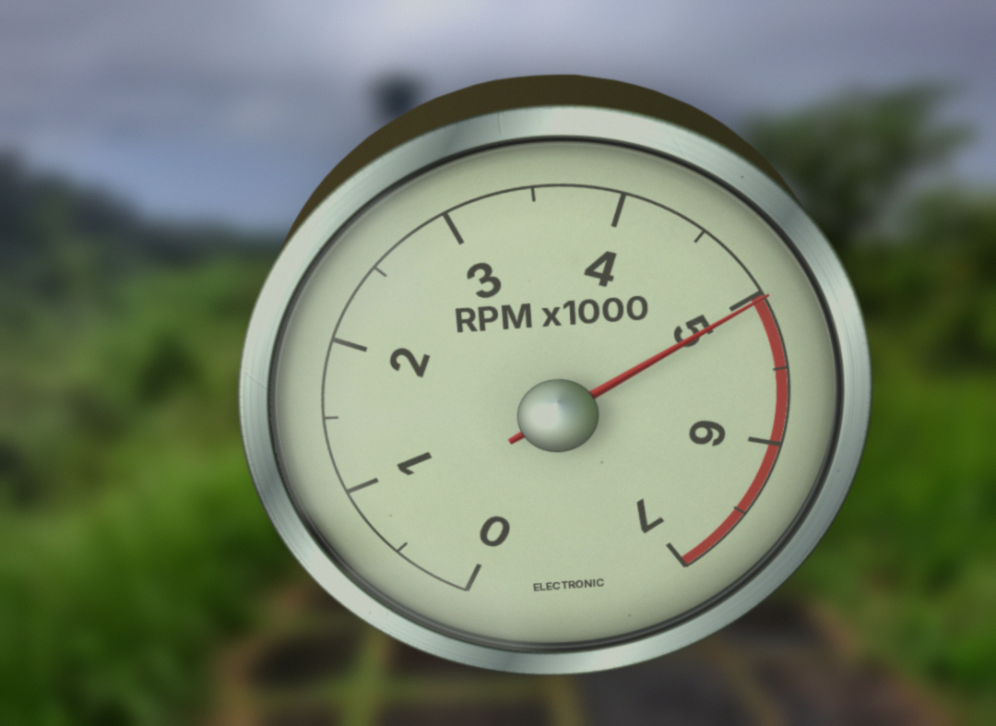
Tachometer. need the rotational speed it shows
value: 5000 rpm
